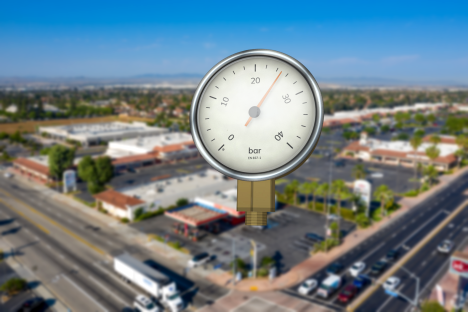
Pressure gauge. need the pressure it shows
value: 25 bar
